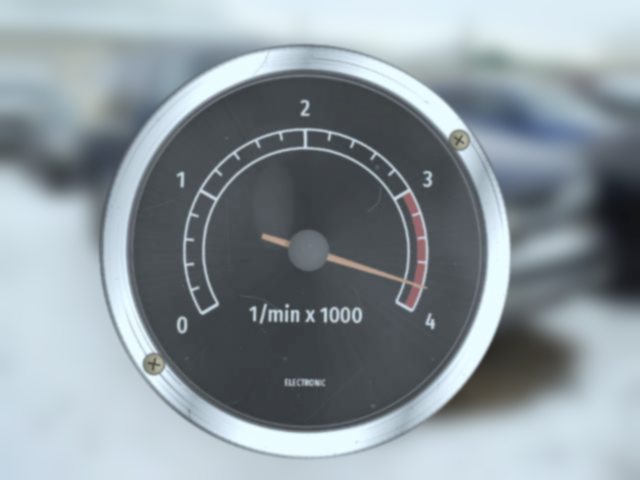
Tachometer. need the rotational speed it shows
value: 3800 rpm
